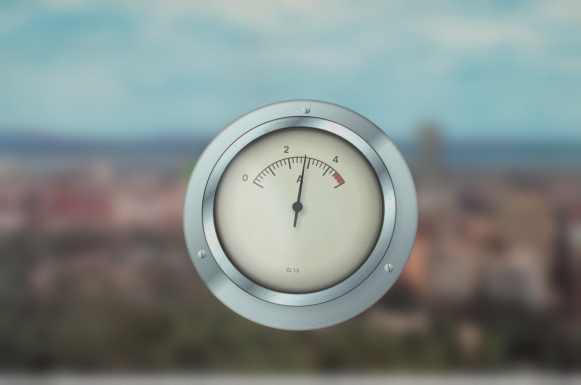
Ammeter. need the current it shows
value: 2.8 A
